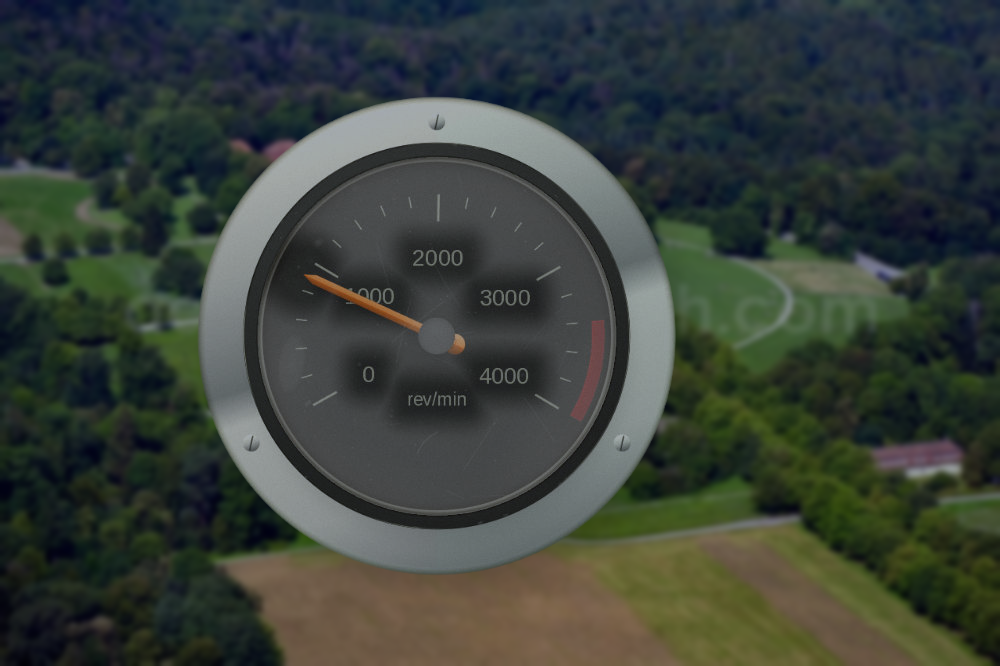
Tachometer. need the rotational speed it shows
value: 900 rpm
